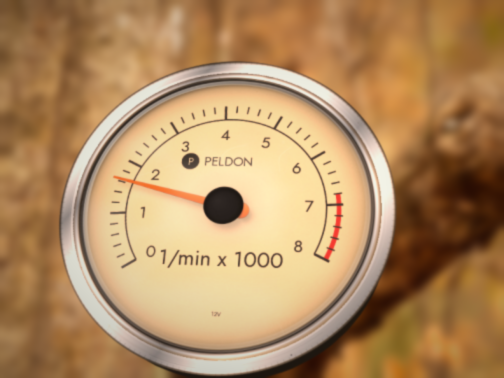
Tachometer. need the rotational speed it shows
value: 1600 rpm
